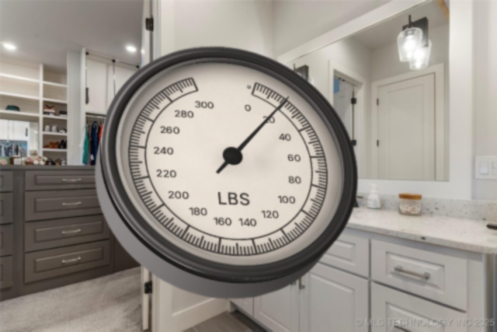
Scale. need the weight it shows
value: 20 lb
